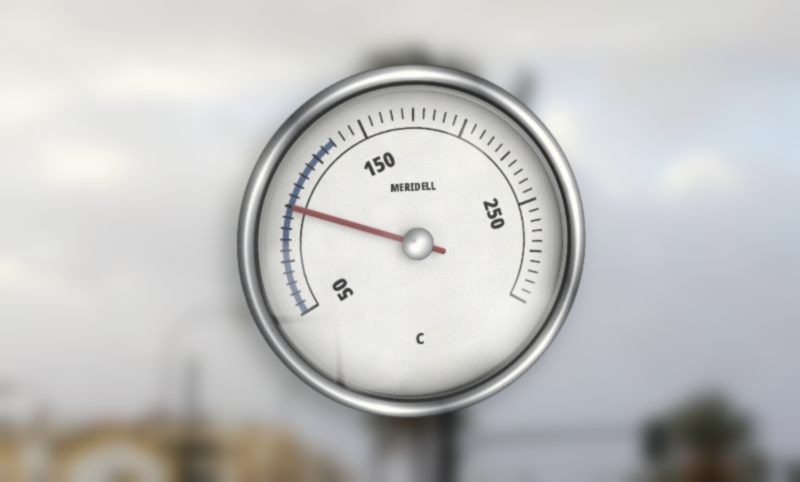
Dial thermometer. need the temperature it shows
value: 100 °C
